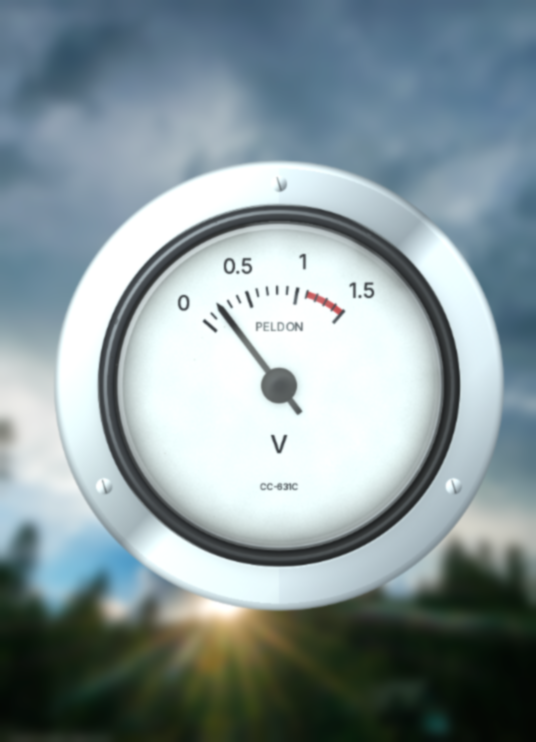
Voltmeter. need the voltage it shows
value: 0.2 V
